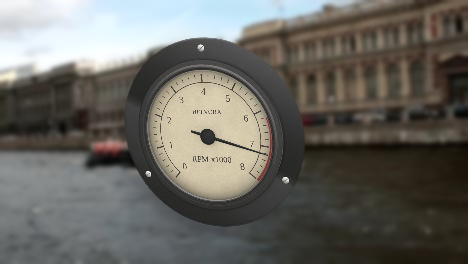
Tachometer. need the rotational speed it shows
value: 7200 rpm
